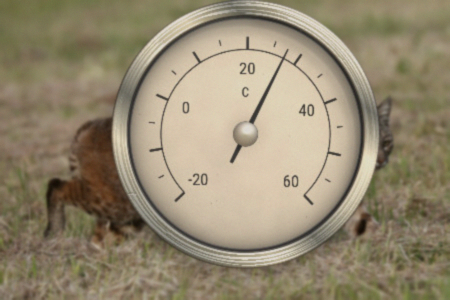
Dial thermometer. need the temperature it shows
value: 27.5 °C
